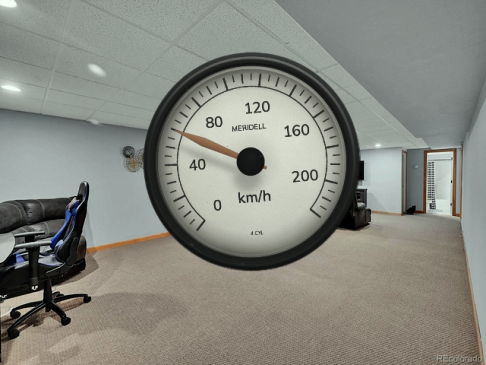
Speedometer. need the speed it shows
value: 60 km/h
